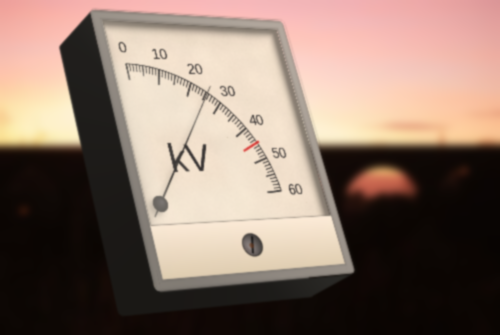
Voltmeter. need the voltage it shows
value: 25 kV
